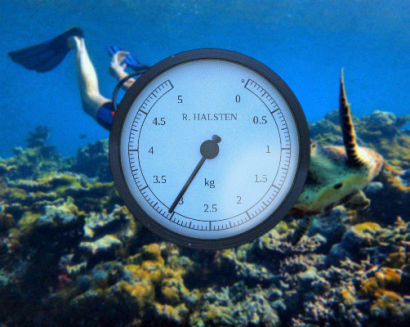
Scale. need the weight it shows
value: 3.05 kg
